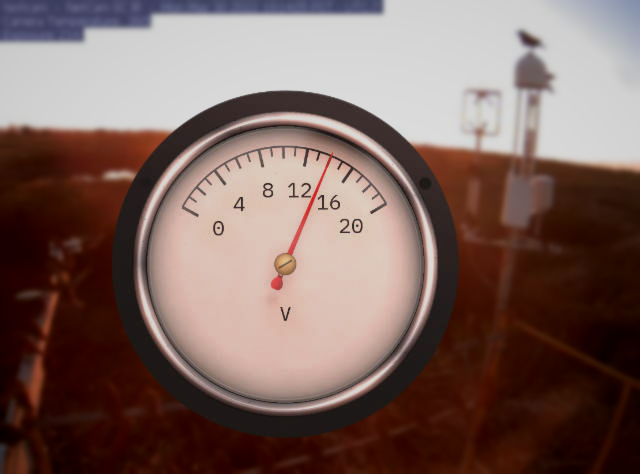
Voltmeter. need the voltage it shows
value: 14 V
